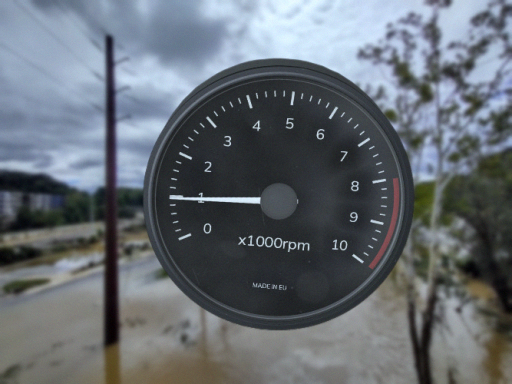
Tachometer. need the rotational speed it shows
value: 1000 rpm
